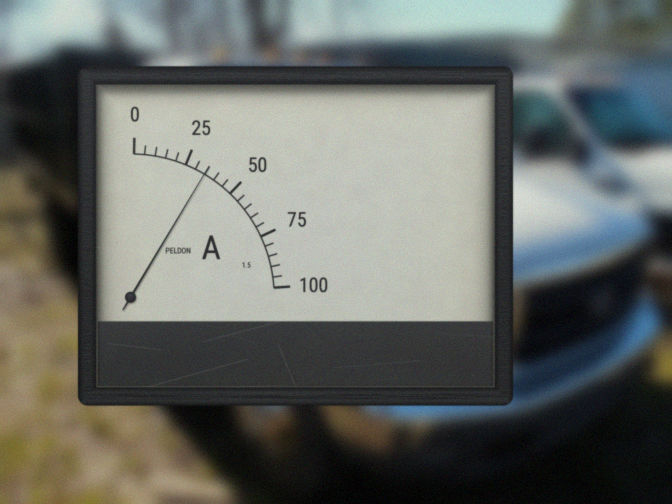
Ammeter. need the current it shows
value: 35 A
